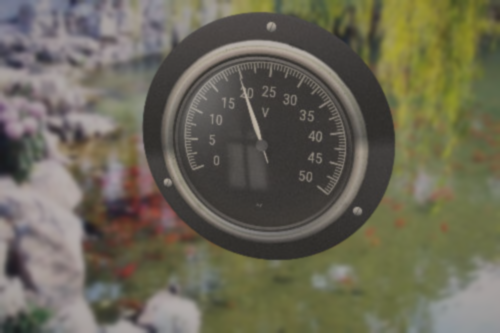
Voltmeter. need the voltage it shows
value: 20 V
